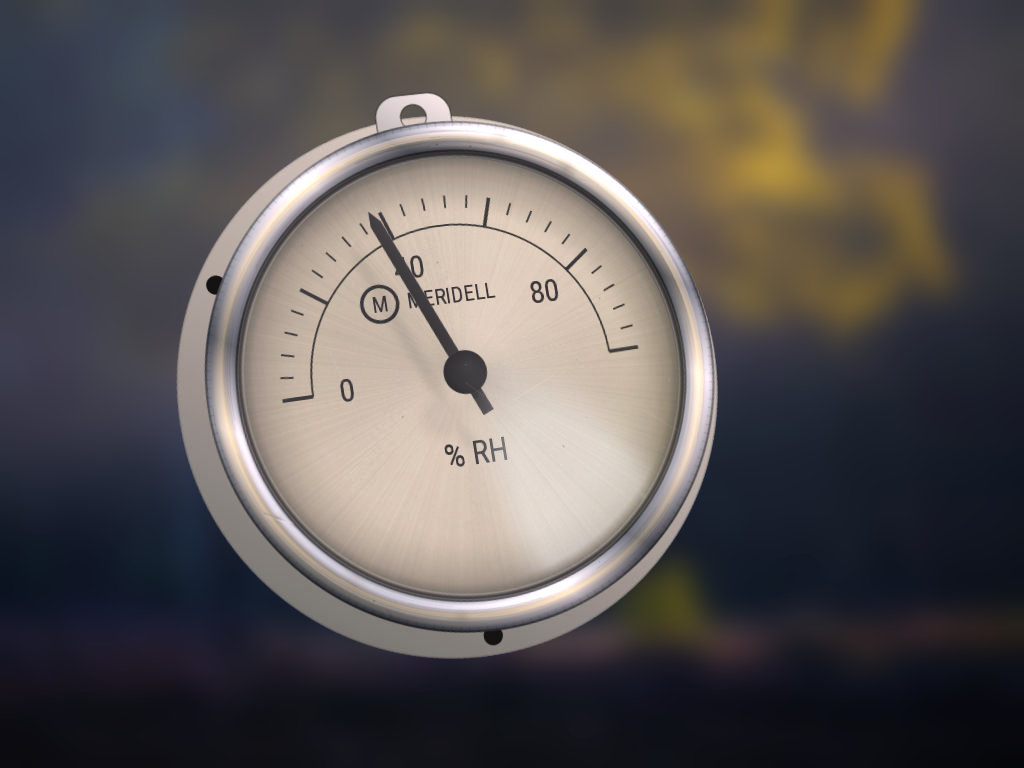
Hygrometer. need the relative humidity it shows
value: 38 %
